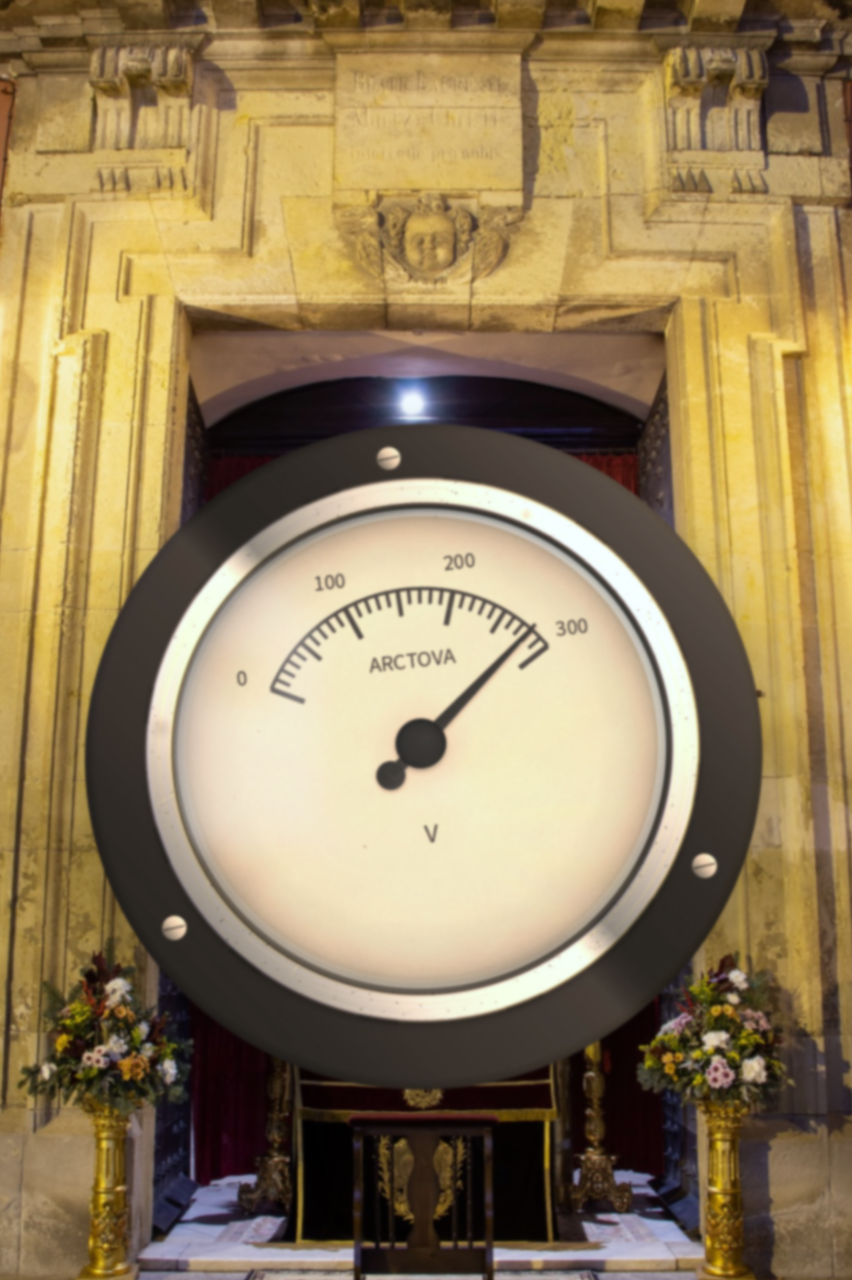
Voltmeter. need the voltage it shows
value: 280 V
